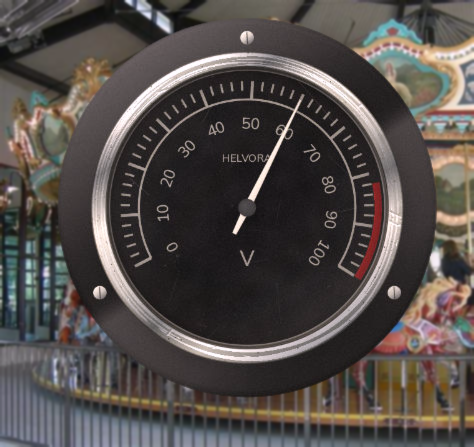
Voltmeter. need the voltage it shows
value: 60 V
